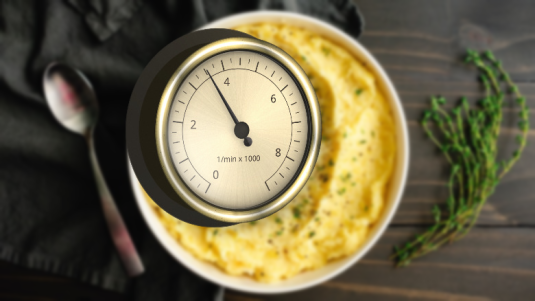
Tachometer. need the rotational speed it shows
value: 3500 rpm
